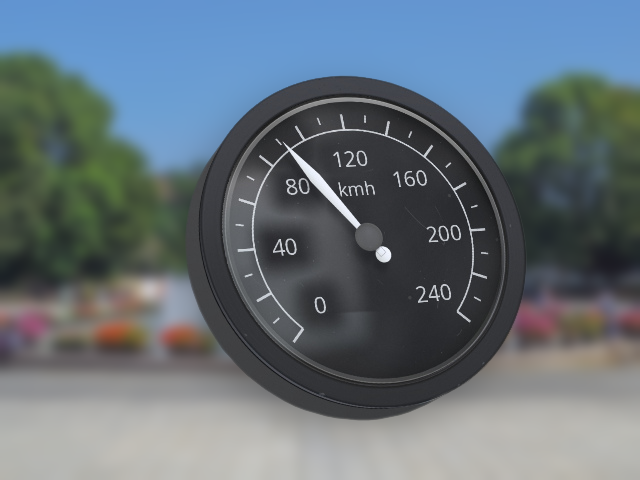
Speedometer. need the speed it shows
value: 90 km/h
